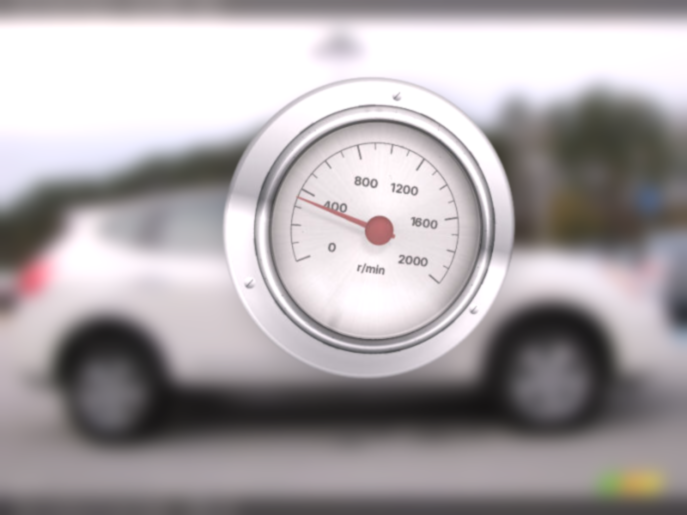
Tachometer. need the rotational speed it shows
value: 350 rpm
